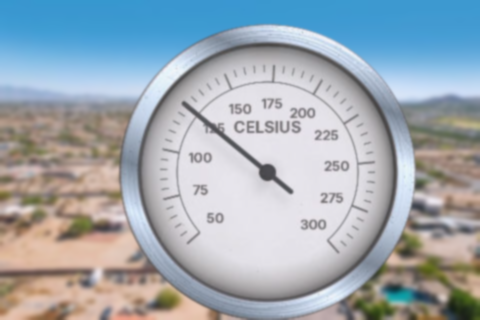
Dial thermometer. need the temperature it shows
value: 125 °C
